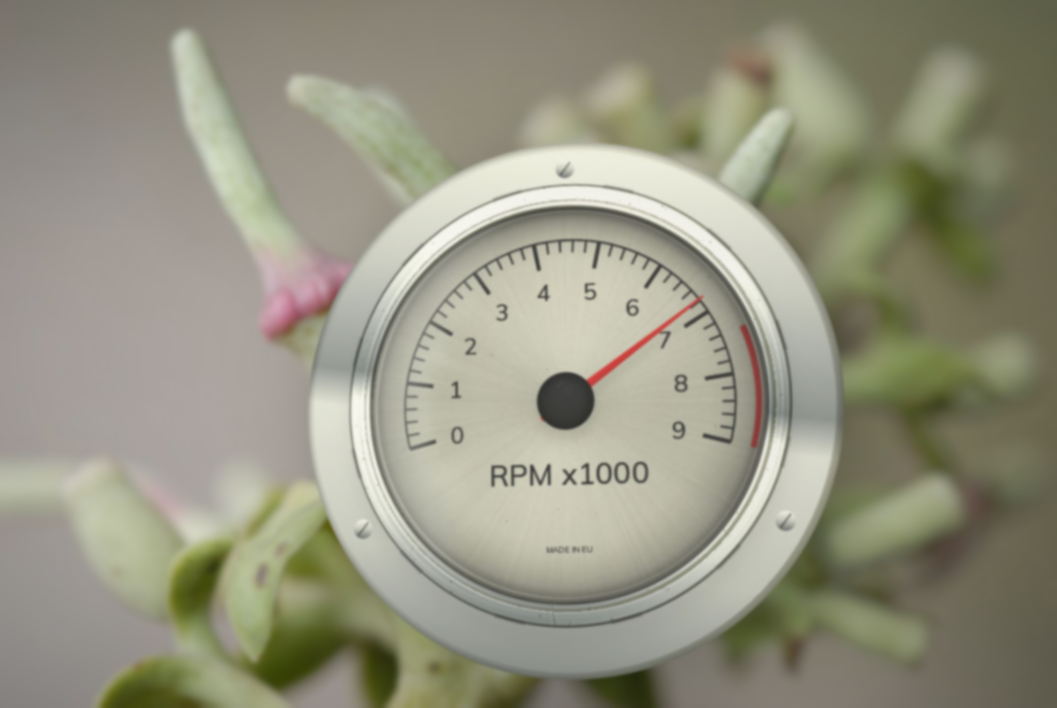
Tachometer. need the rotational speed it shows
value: 6800 rpm
